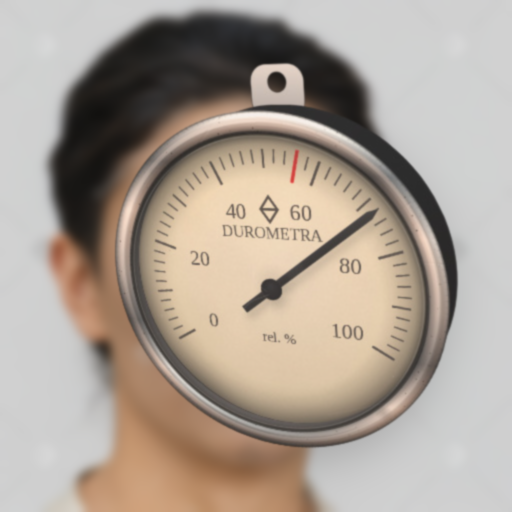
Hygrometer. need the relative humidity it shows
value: 72 %
